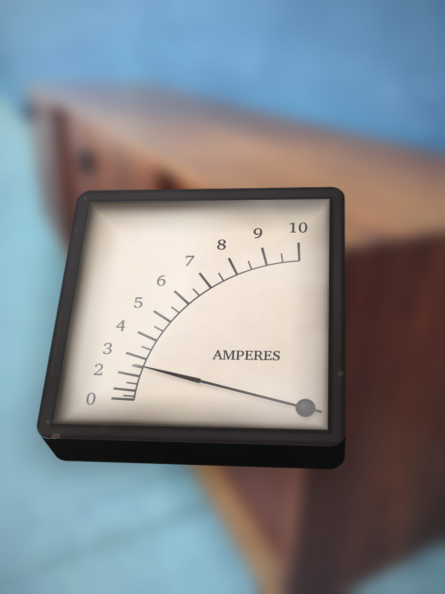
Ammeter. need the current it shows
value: 2.5 A
